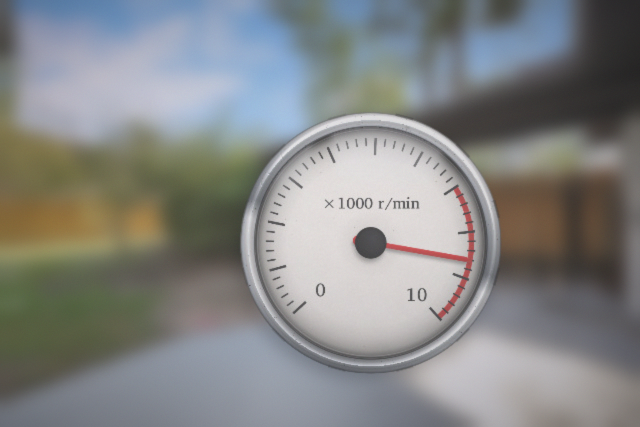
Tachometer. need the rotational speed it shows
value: 8600 rpm
